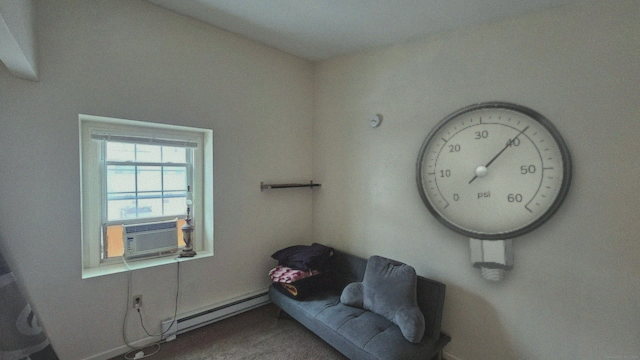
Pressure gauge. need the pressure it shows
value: 40 psi
